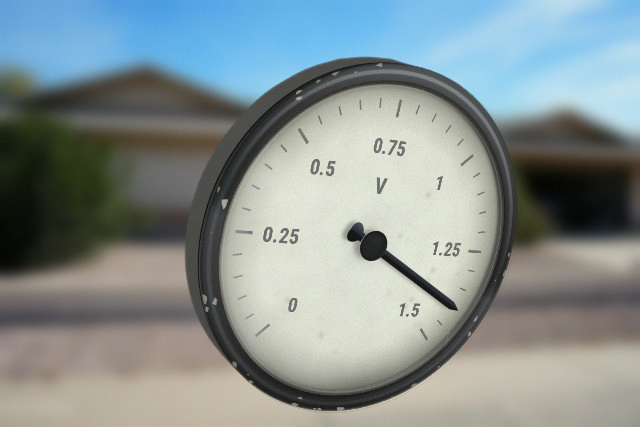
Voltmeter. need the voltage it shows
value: 1.4 V
